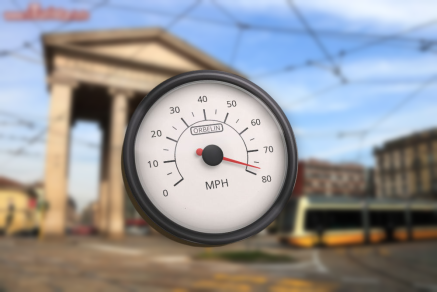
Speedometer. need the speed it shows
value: 77.5 mph
